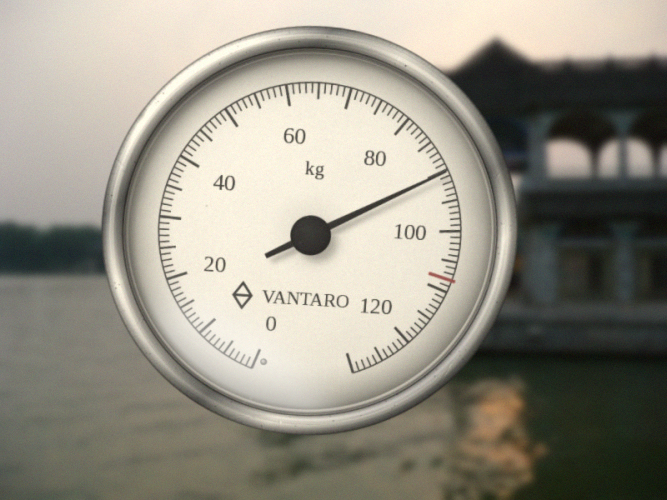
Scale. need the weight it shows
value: 90 kg
